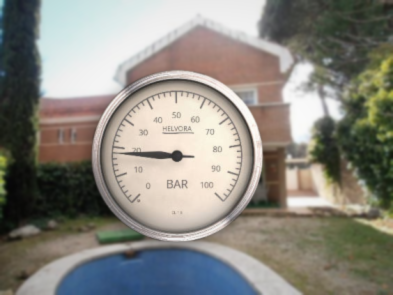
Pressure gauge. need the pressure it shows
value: 18 bar
